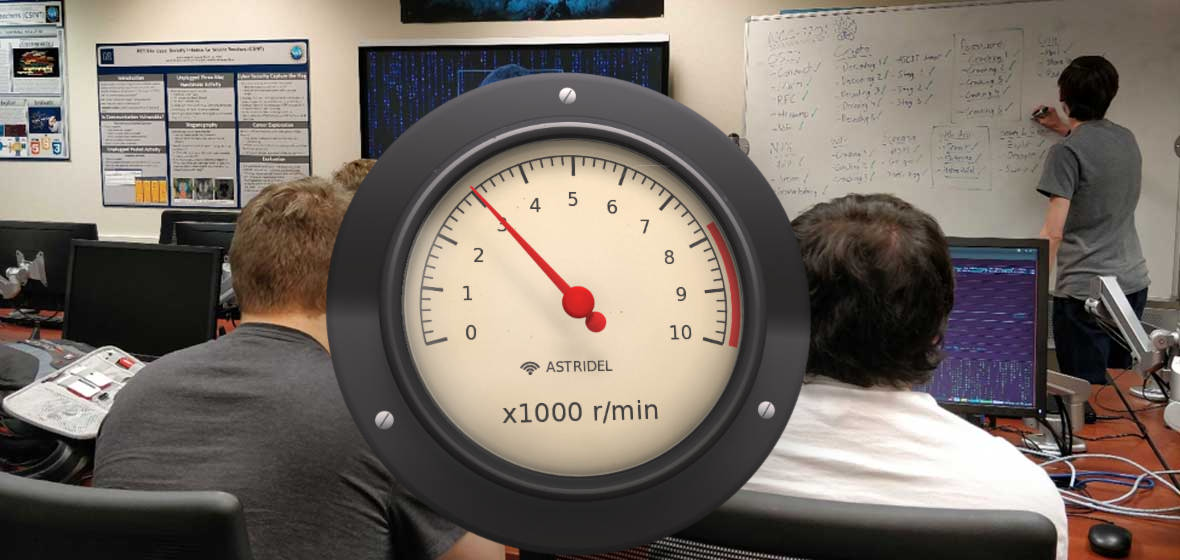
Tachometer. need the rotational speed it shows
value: 3000 rpm
